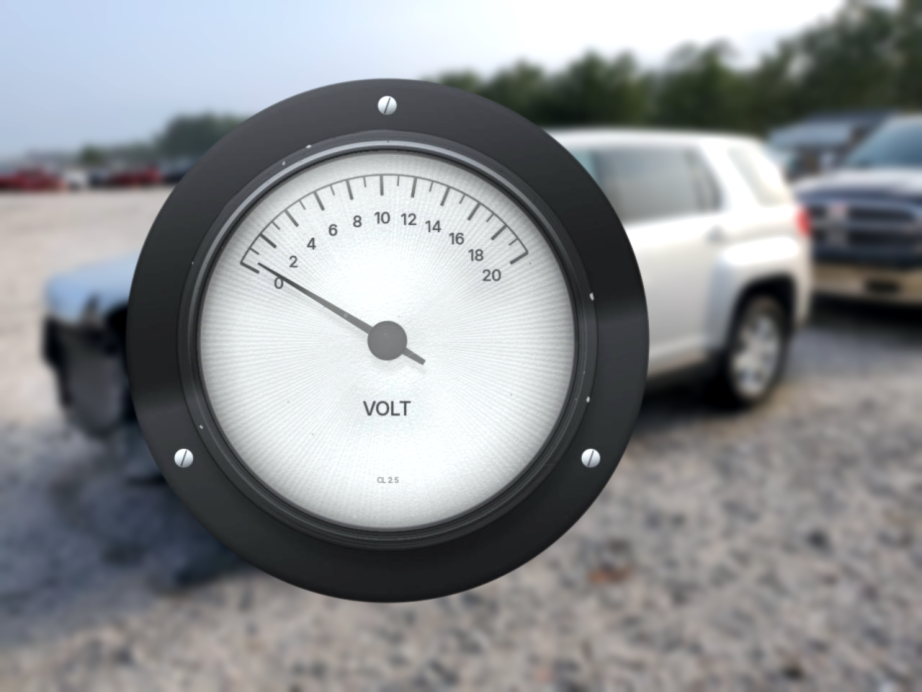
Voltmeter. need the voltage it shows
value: 0.5 V
